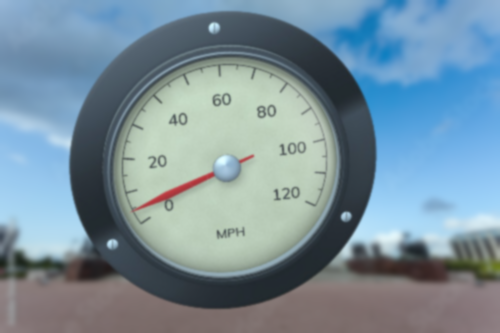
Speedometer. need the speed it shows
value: 5 mph
